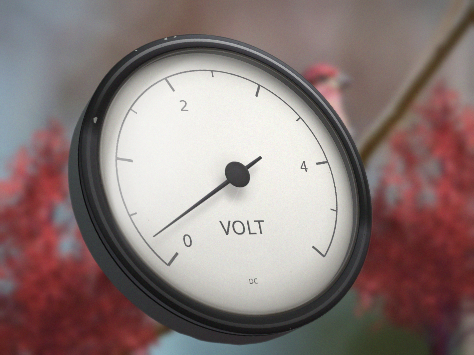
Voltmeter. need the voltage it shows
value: 0.25 V
